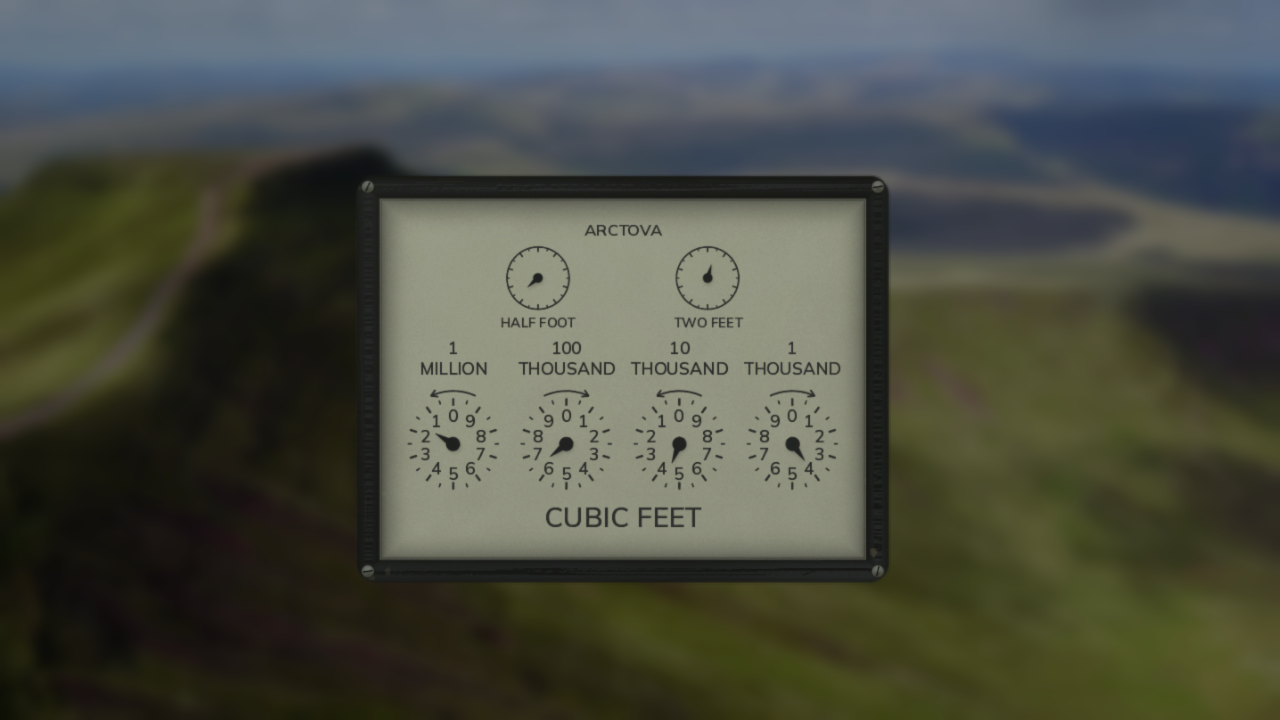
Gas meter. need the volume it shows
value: 164400 ft³
